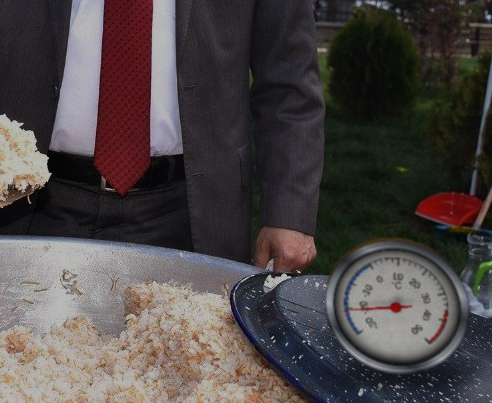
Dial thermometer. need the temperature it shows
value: -20 °C
